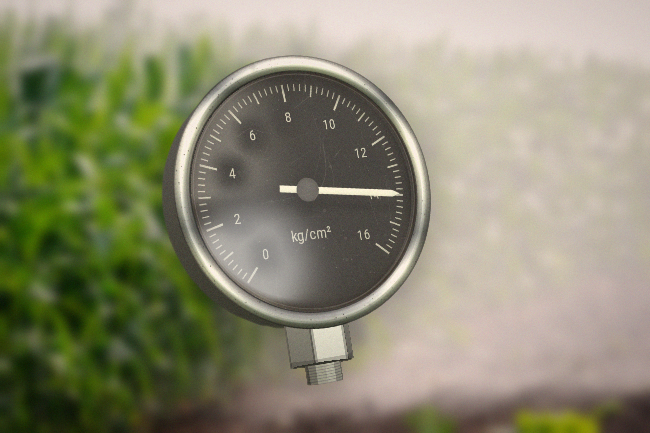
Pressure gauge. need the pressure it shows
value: 14 kg/cm²
